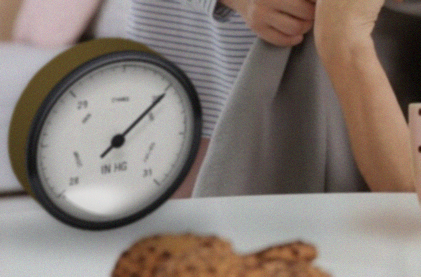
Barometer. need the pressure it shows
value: 30 inHg
